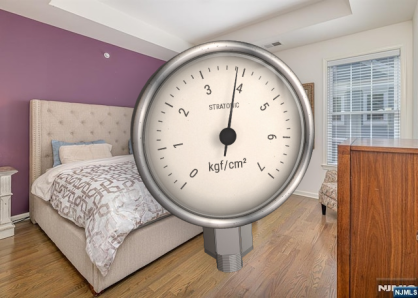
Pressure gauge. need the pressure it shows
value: 3.8 kg/cm²
